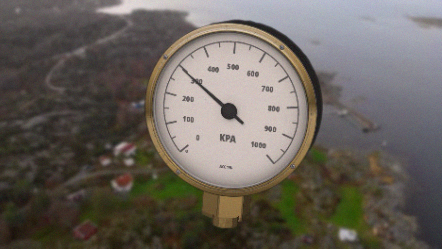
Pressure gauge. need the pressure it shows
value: 300 kPa
